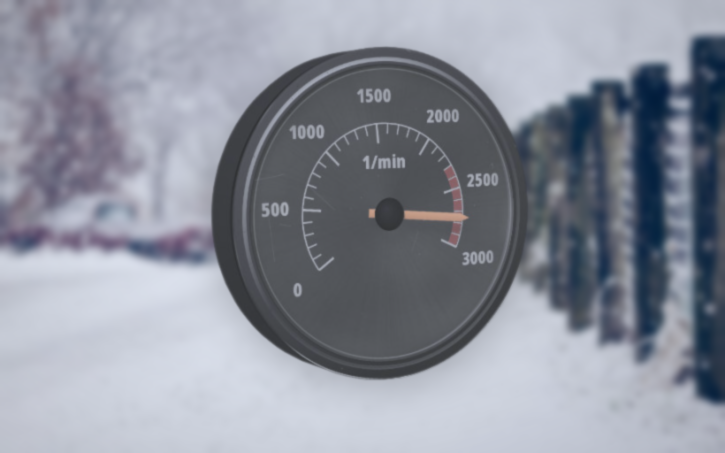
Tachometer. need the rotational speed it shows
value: 2750 rpm
